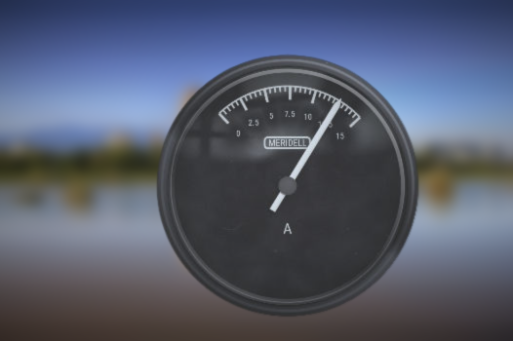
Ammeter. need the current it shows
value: 12.5 A
